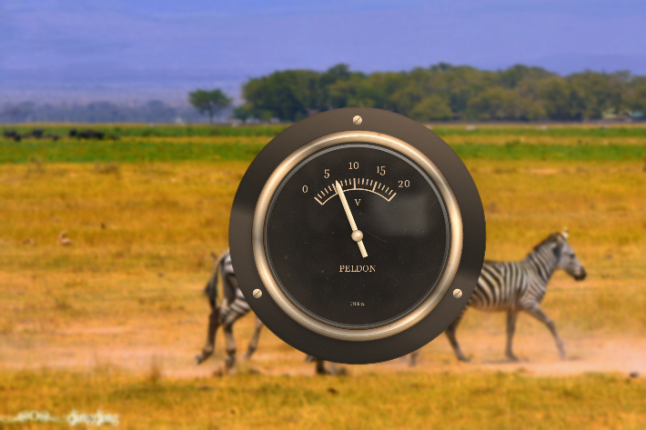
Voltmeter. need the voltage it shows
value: 6 V
